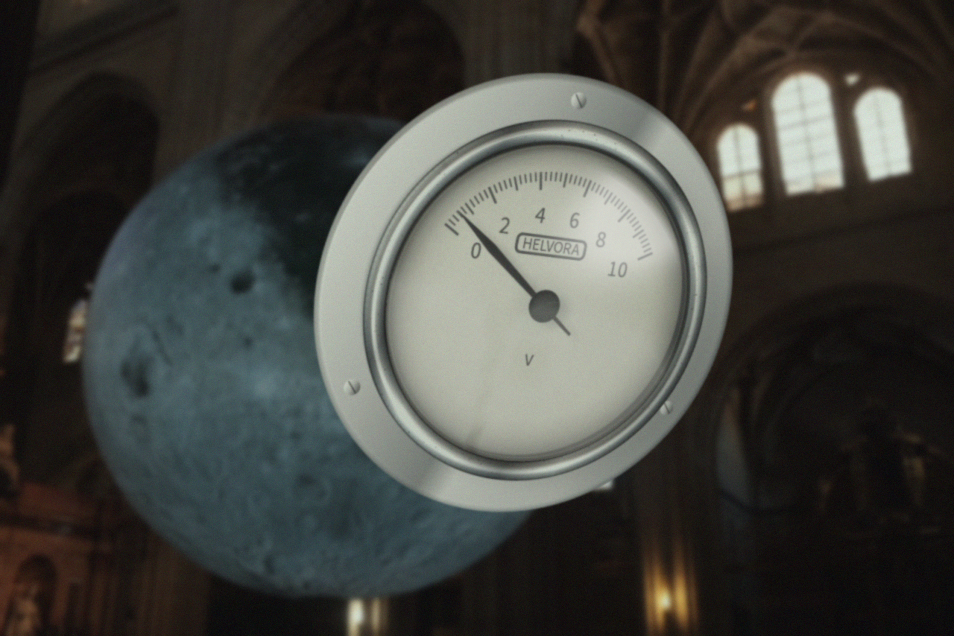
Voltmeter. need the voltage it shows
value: 0.6 V
